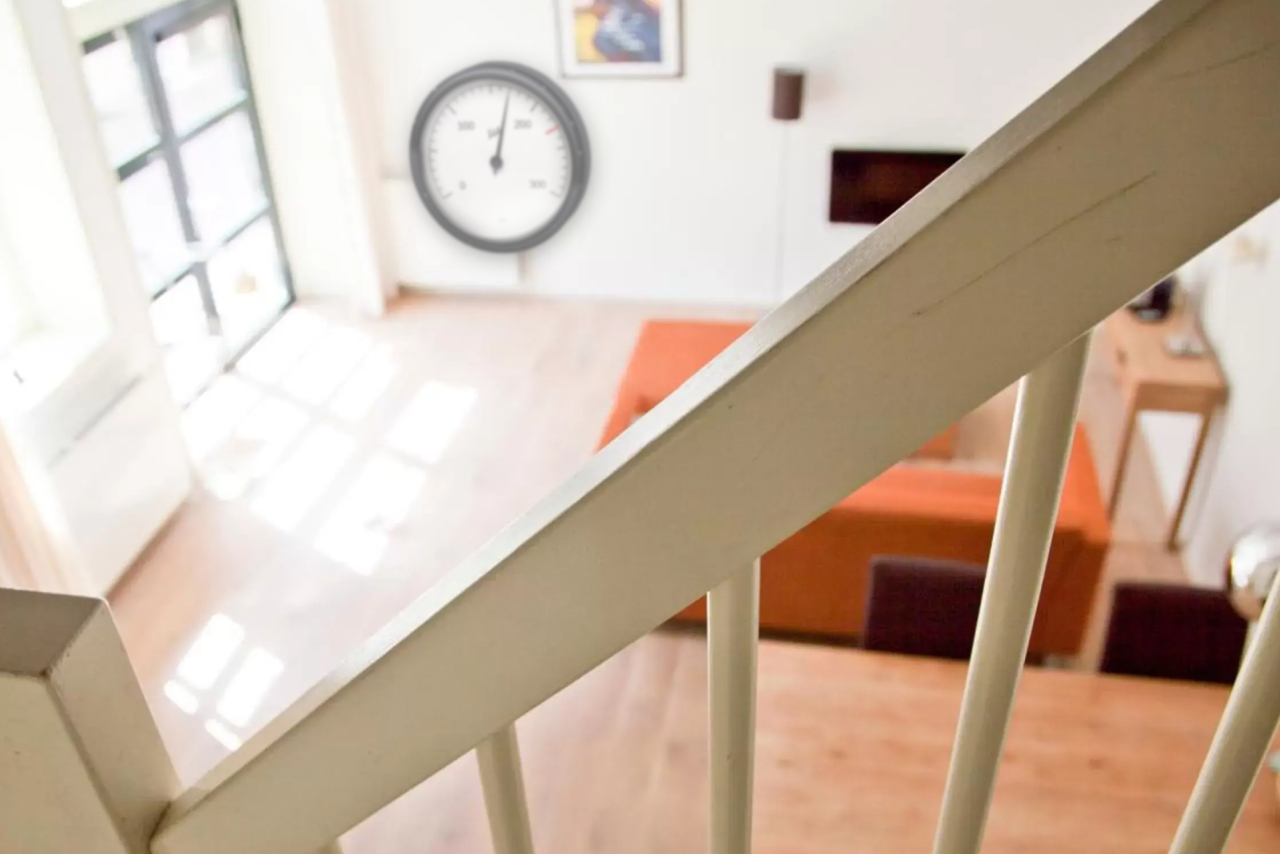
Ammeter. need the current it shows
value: 170 µA
